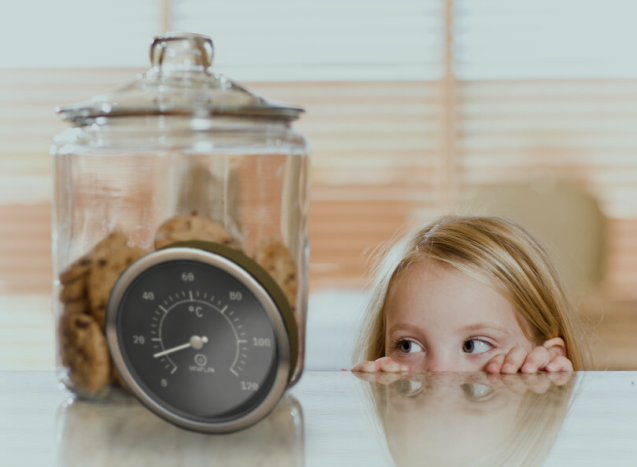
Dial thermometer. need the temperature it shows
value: 12 °C
